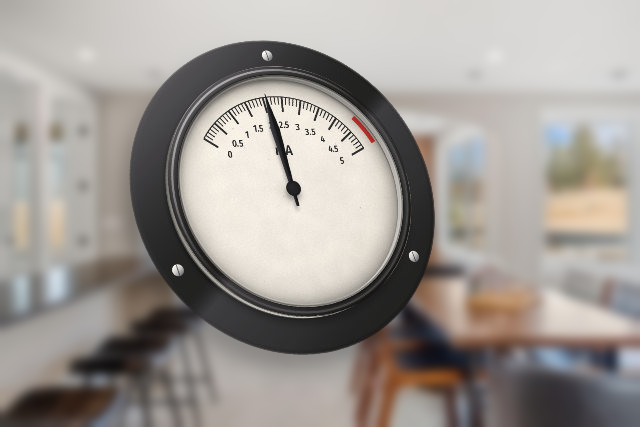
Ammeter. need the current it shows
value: 2 mA
